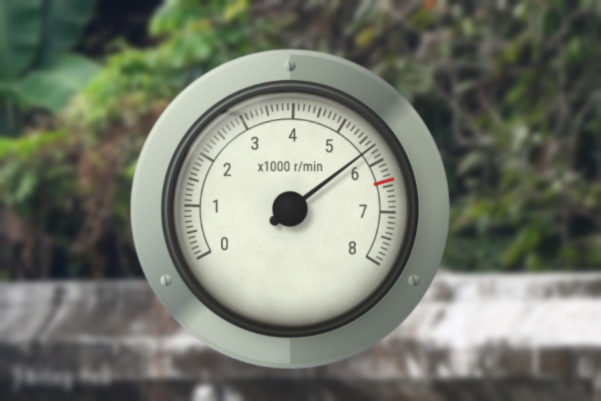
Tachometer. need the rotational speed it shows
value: 5700 rpm
